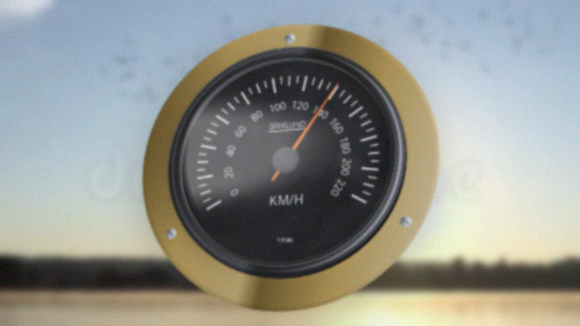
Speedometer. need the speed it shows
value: 140 km/h
